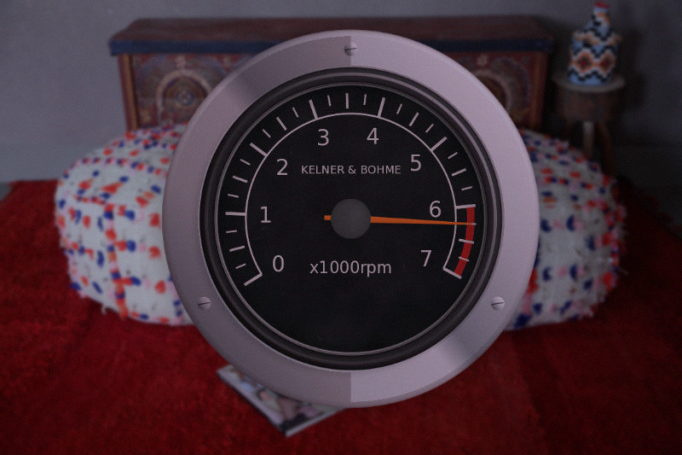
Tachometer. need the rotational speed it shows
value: 6250 rpm
